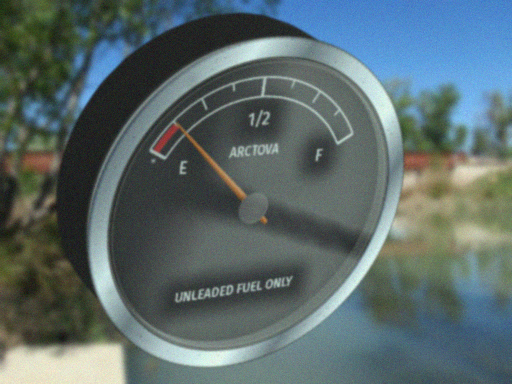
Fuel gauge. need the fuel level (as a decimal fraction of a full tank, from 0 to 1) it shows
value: 0.125
